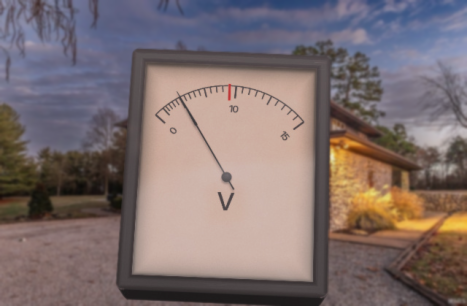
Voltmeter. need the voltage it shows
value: 5 V
